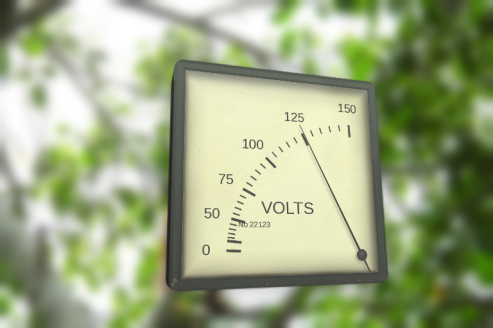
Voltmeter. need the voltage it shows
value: 125 V
